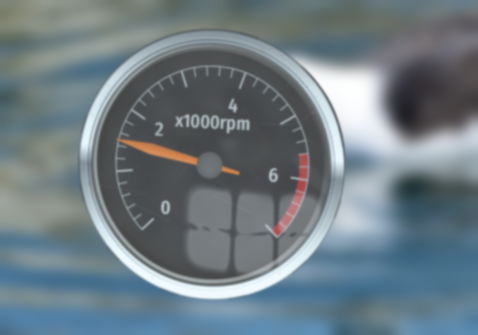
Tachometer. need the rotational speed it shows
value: 1500 rpm
